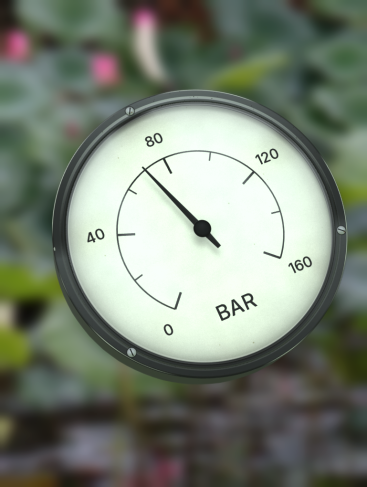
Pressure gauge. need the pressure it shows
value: 70 bar
